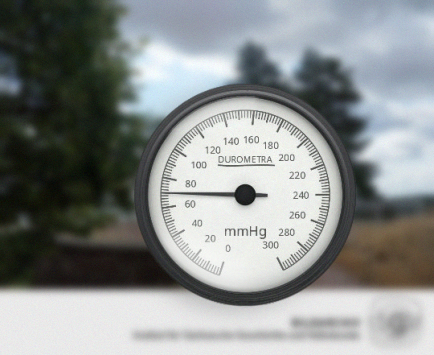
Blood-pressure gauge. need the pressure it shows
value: 70 mmHg
